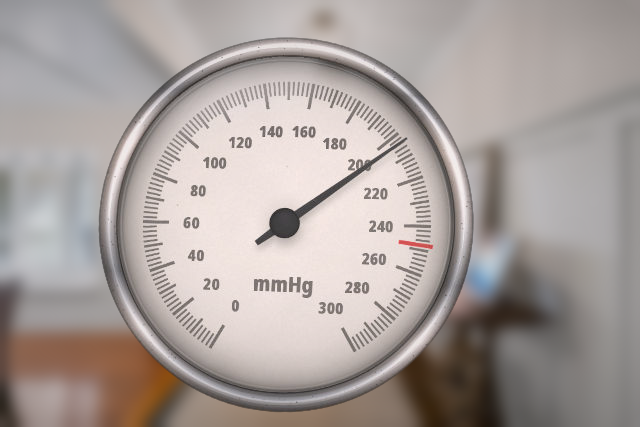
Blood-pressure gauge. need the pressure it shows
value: 204 mmHg
